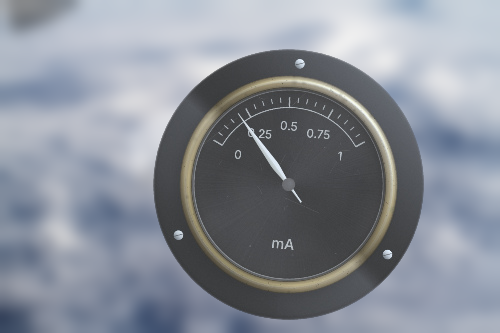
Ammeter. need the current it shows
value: 0.2 mA
